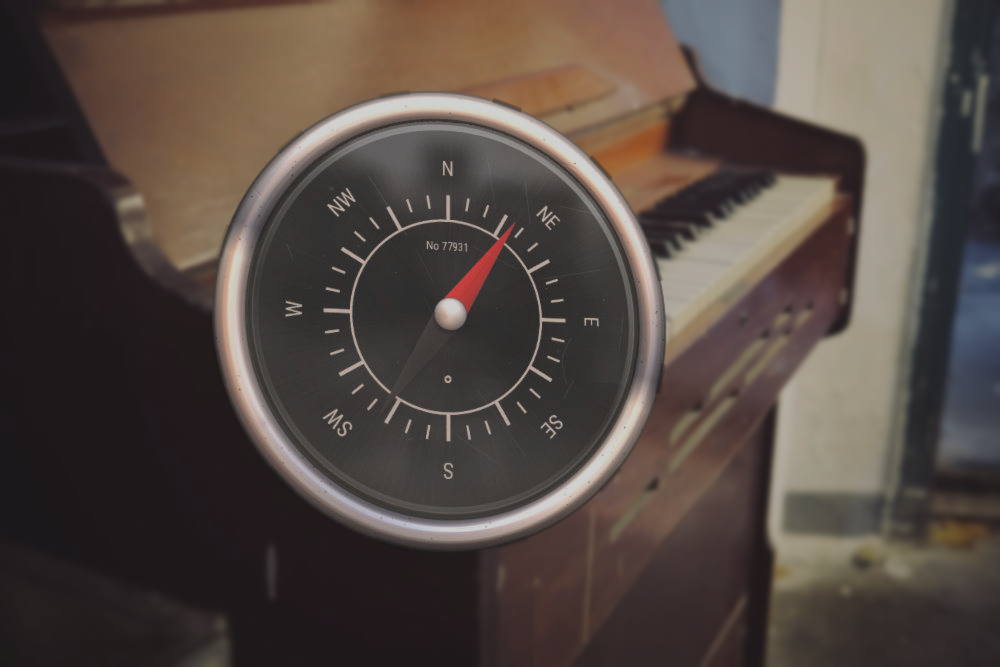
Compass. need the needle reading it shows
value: 35 °
